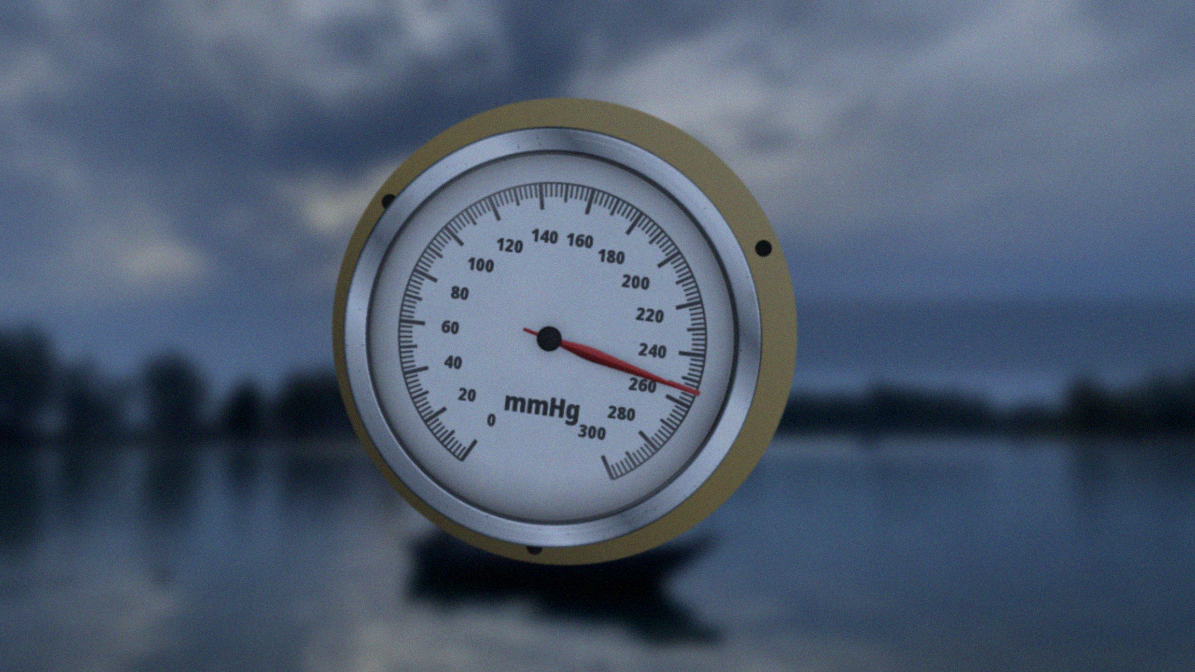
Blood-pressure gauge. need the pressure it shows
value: 254 mmHg
